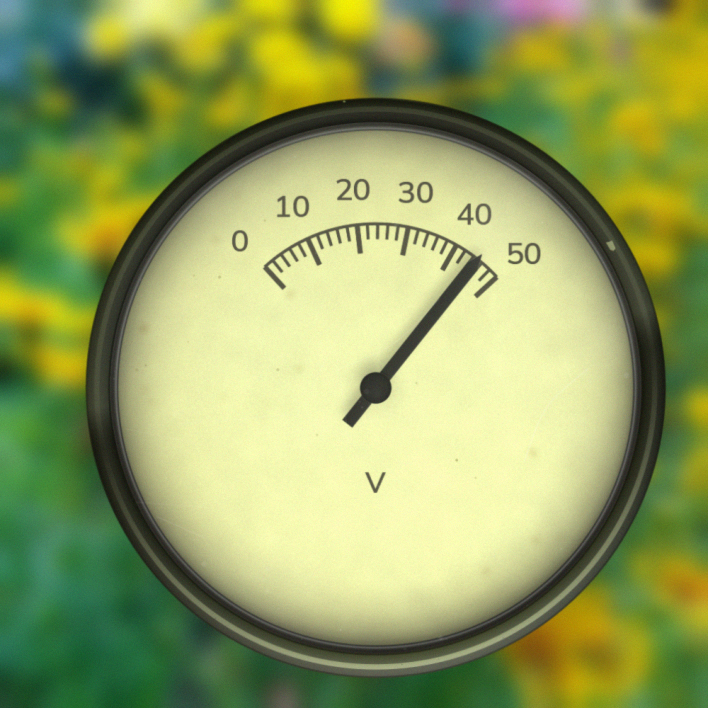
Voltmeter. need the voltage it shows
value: 45 V
